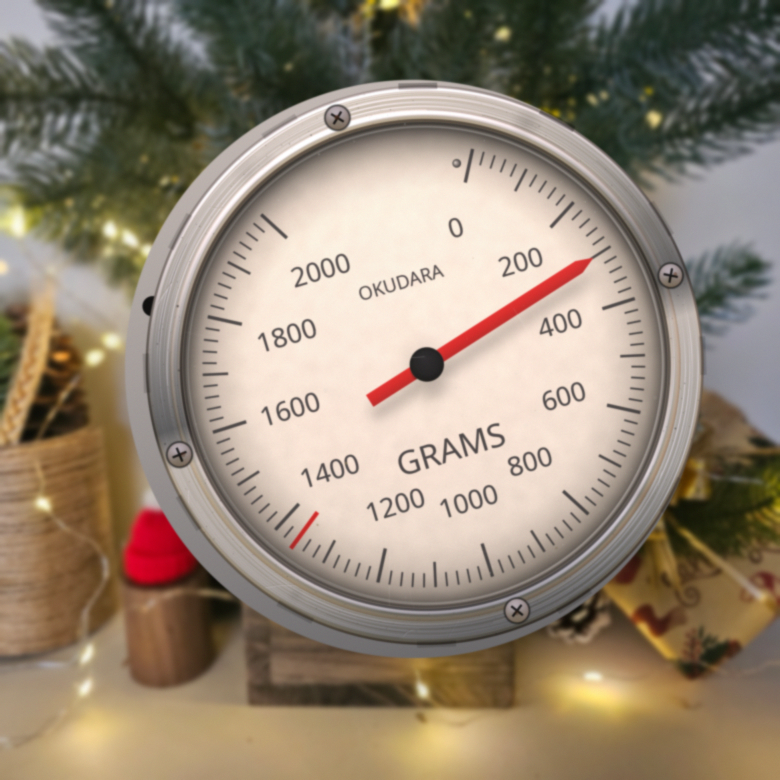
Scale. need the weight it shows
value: 300 g
